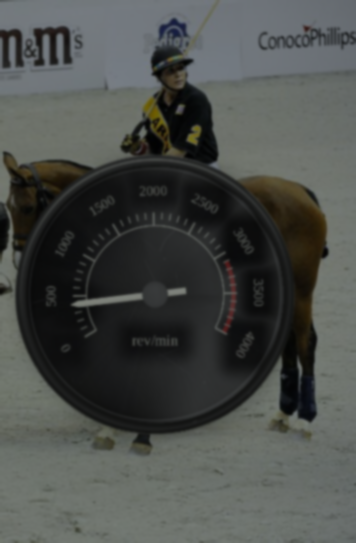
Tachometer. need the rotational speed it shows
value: 400 rpm
